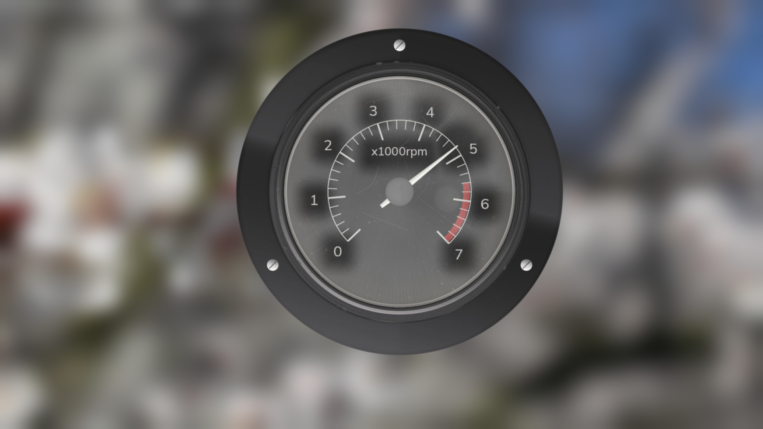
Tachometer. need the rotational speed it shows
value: 4800 rpm
